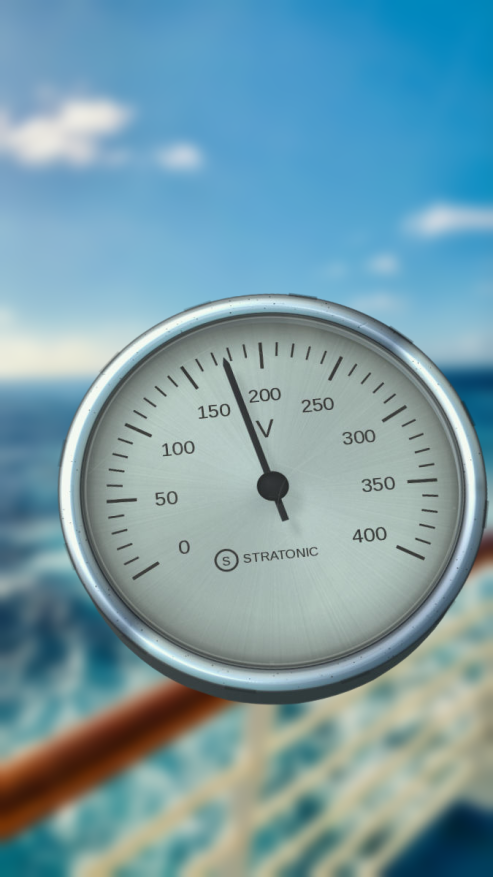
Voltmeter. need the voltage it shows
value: 175 V
